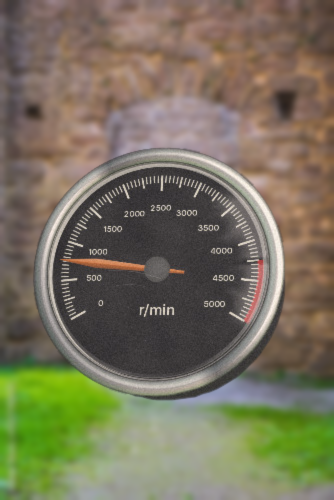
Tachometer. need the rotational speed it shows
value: 750 rpm
